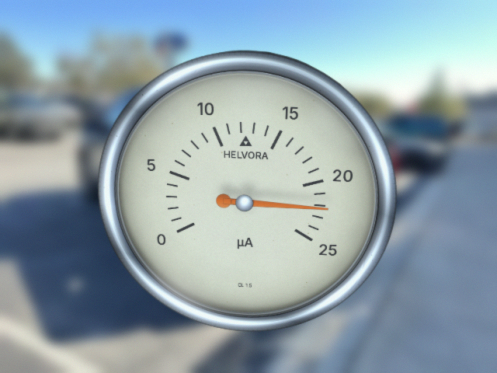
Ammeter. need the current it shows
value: 22 µA
